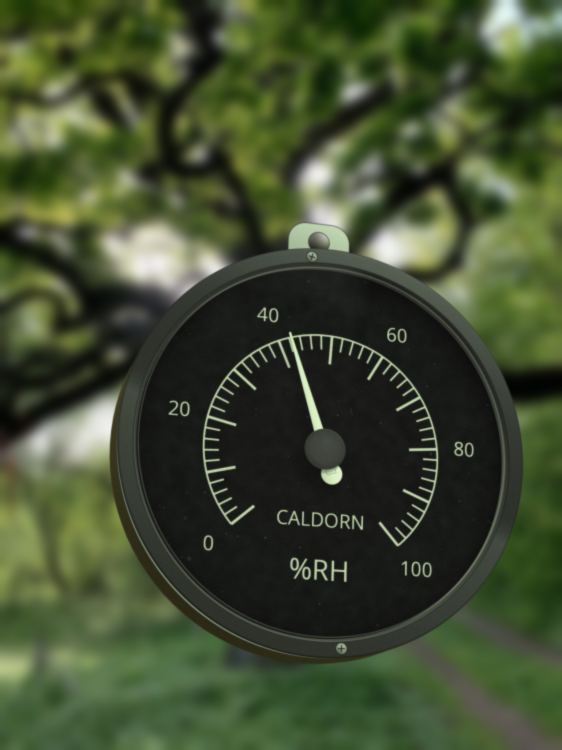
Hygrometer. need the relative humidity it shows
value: 42 %
